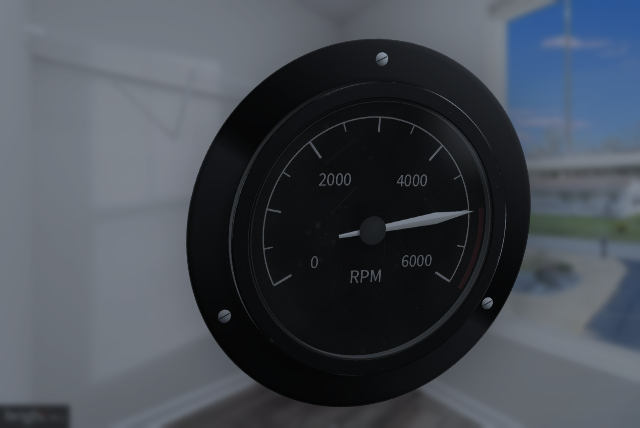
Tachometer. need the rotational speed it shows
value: 5000 rpm
